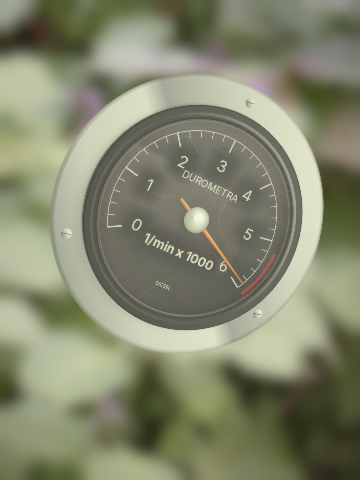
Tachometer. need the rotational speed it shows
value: 5900 rpm
